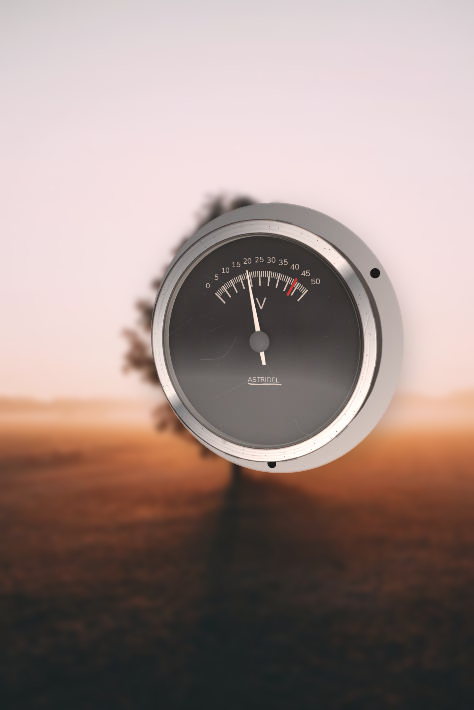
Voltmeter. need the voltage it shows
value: 20 V
